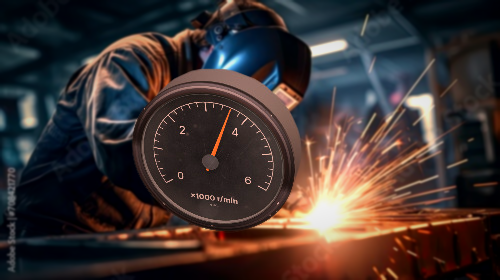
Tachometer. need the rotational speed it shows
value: 3600 rpm
